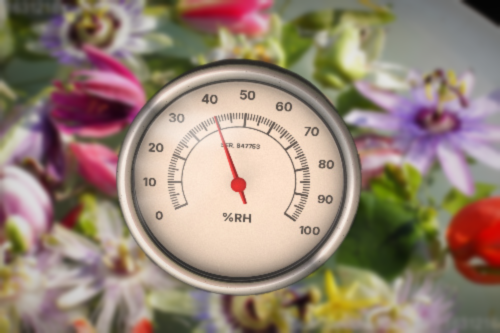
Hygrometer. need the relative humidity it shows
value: 40 %
